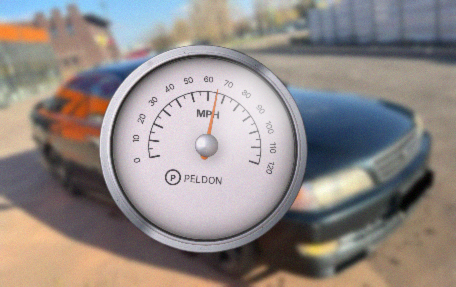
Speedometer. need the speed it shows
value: 65 mph
